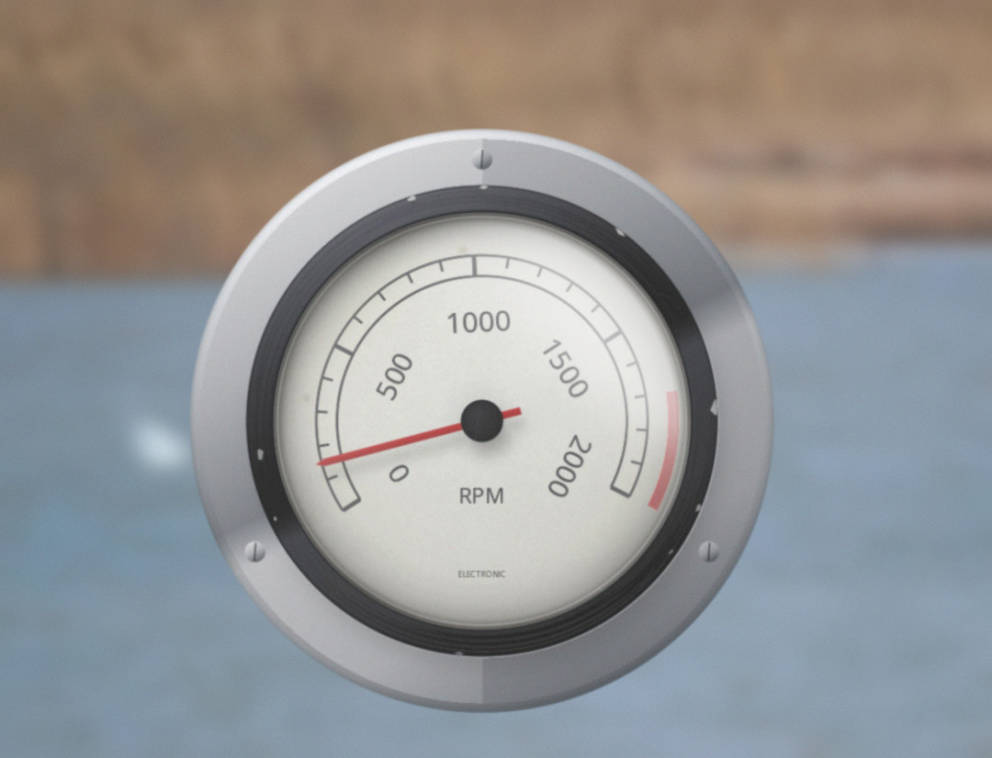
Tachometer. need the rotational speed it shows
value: 150 rpm
